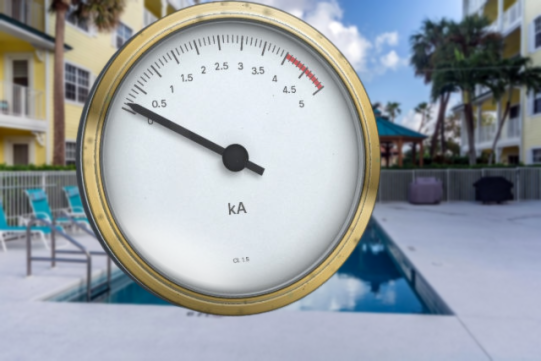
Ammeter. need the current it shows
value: 0.1 kA
